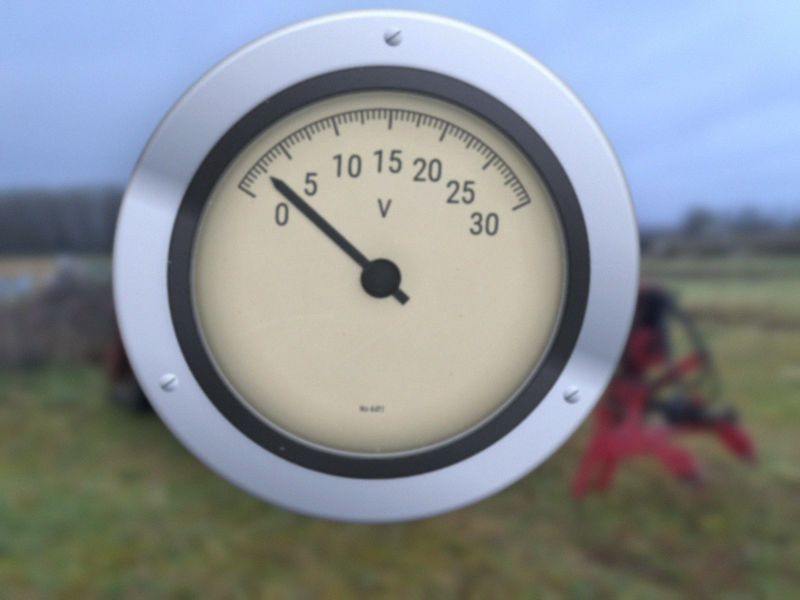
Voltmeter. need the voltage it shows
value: 2.5 V
